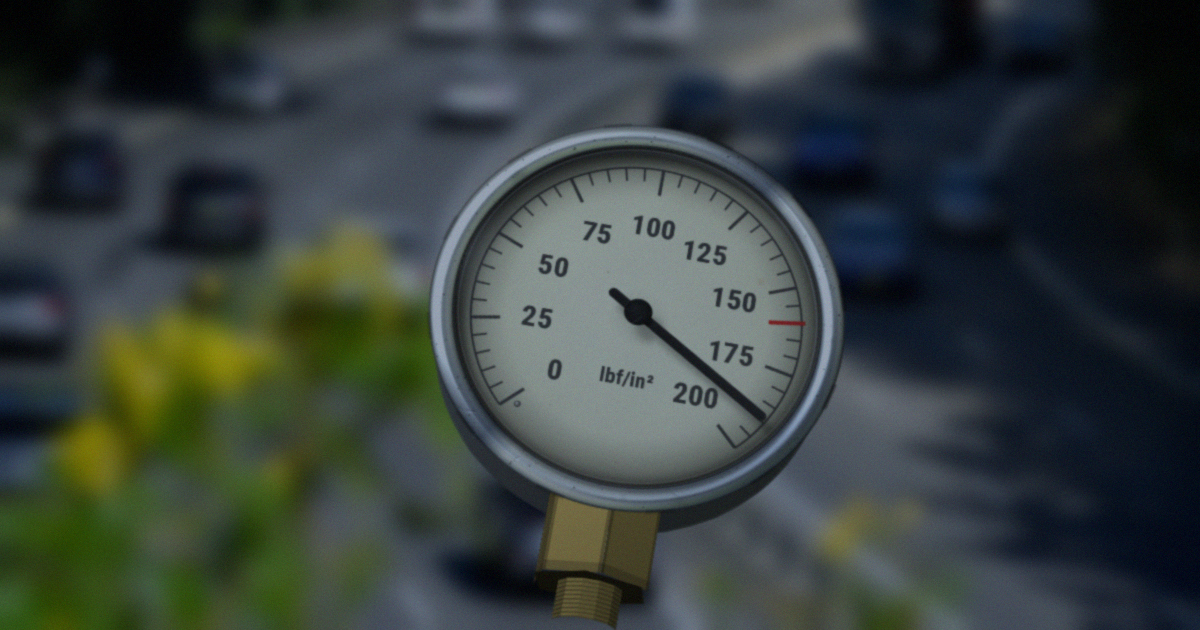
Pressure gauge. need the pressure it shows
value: 190 psi
